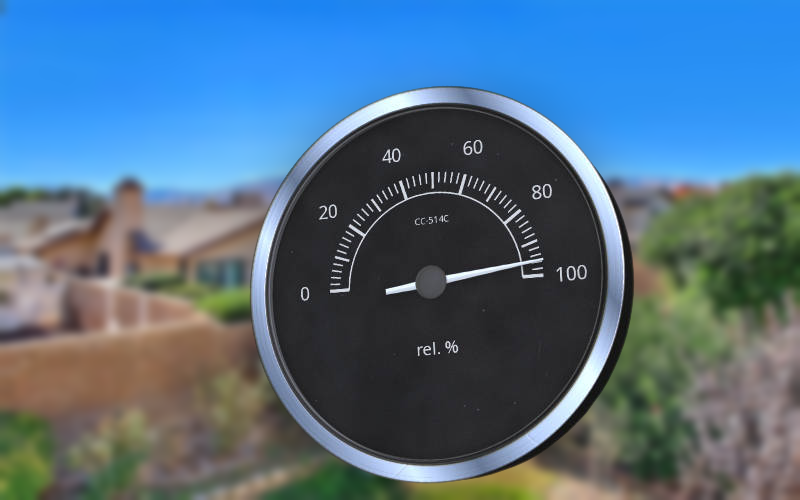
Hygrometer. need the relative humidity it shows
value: 96 %
